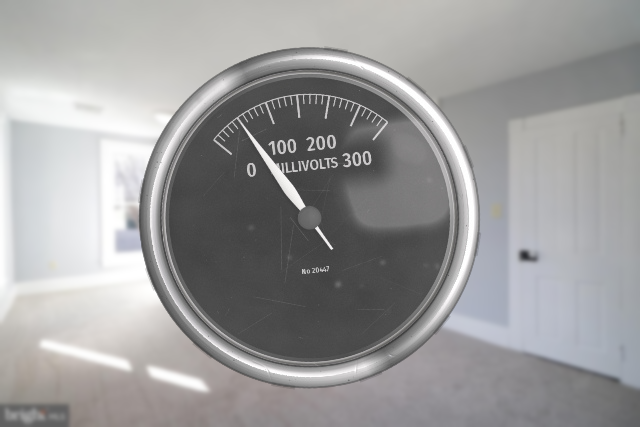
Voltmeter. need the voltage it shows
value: 50 mV
